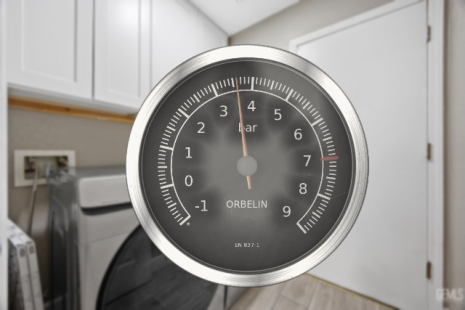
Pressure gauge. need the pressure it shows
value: 3.6 bar
